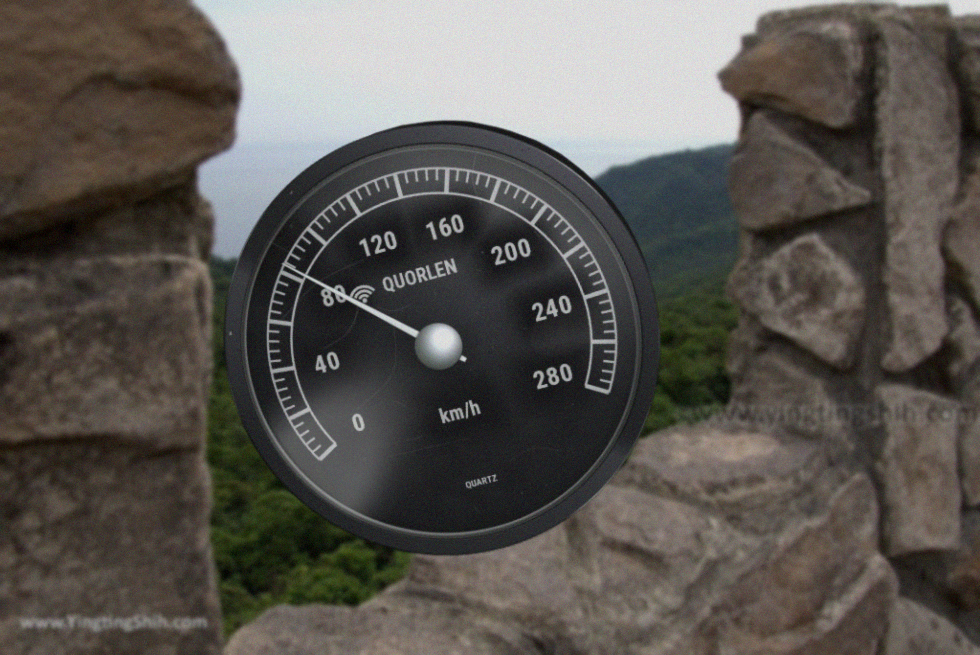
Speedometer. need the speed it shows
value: 84 km/h
